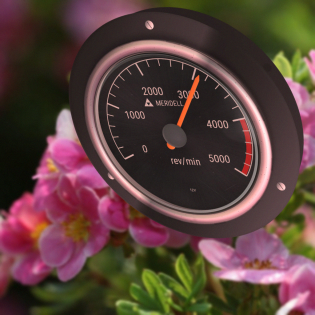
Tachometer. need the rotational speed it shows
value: 3100 rpm
